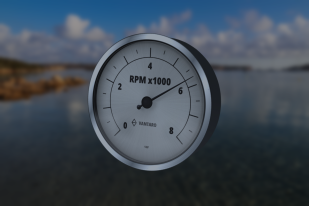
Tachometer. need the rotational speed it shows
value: 5750 rpm
